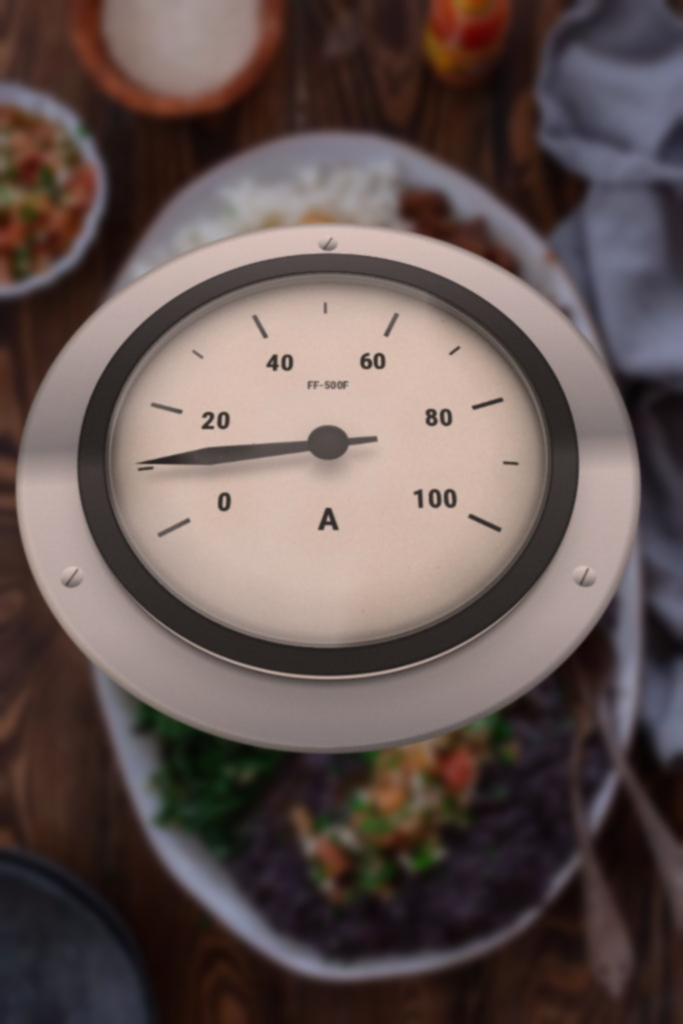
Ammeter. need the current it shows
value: 10 A
